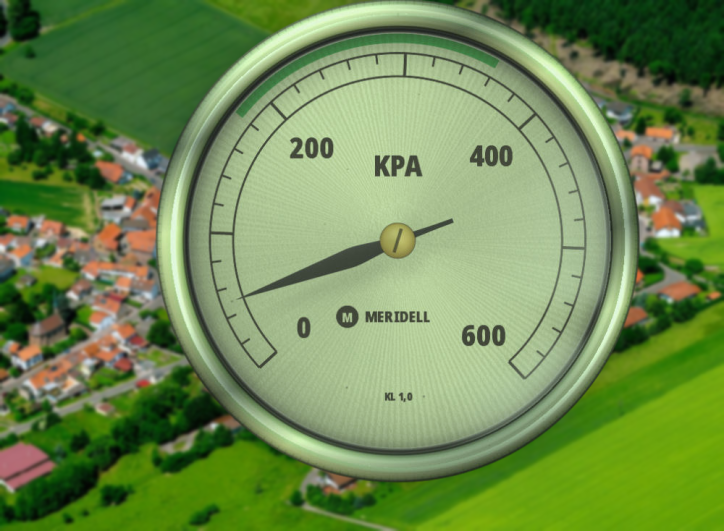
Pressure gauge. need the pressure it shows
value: 50 kPa
